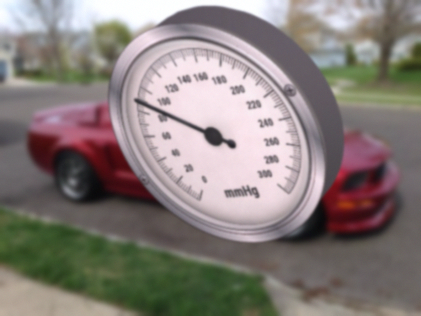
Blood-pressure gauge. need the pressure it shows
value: 90 mmHg
